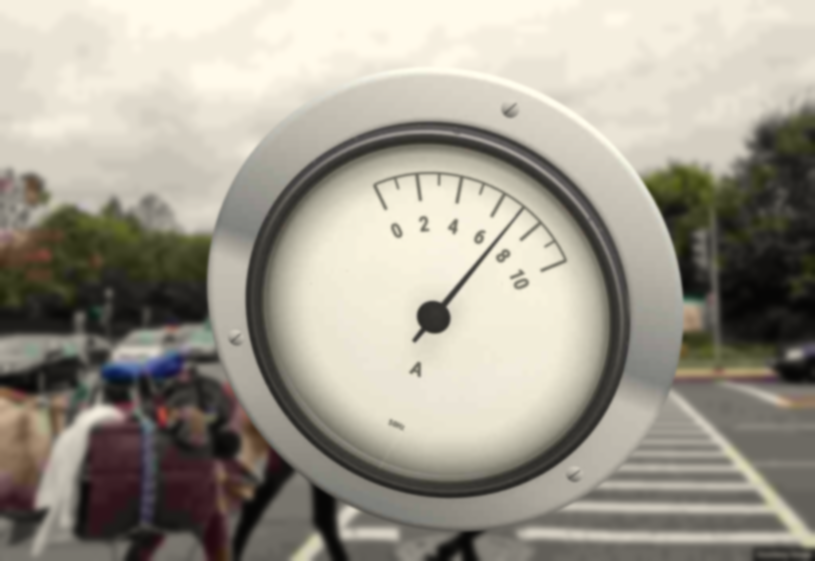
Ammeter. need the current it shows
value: 7 A
